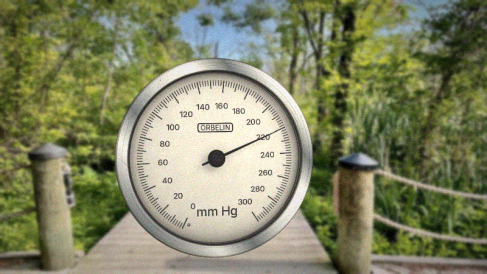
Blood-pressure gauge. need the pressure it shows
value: 220 mmHg
